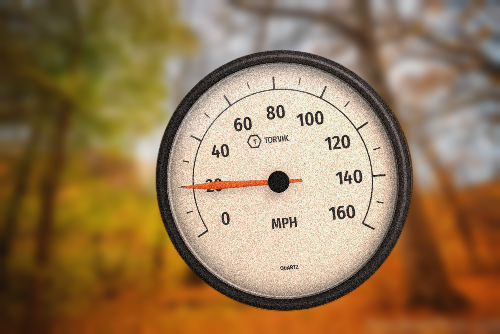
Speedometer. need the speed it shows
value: 20 mph
